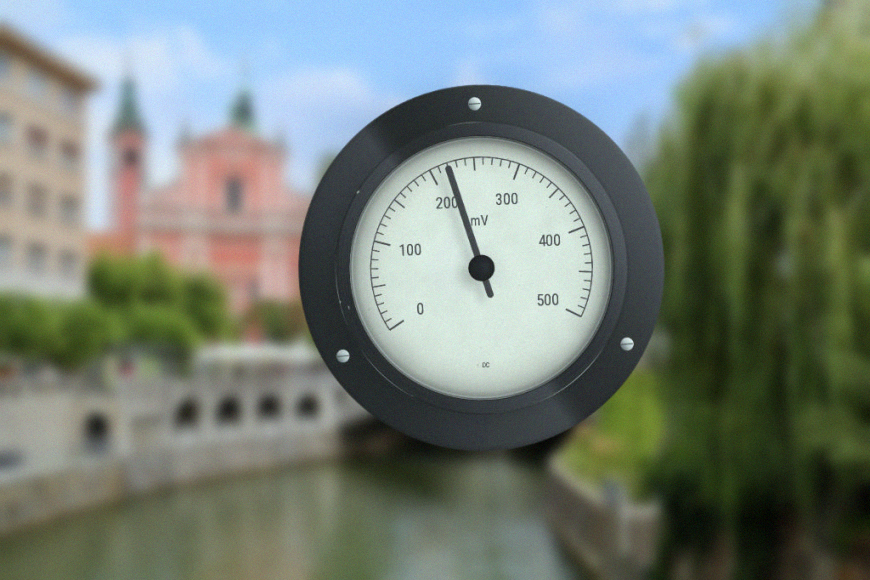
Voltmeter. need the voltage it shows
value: 220 mV
